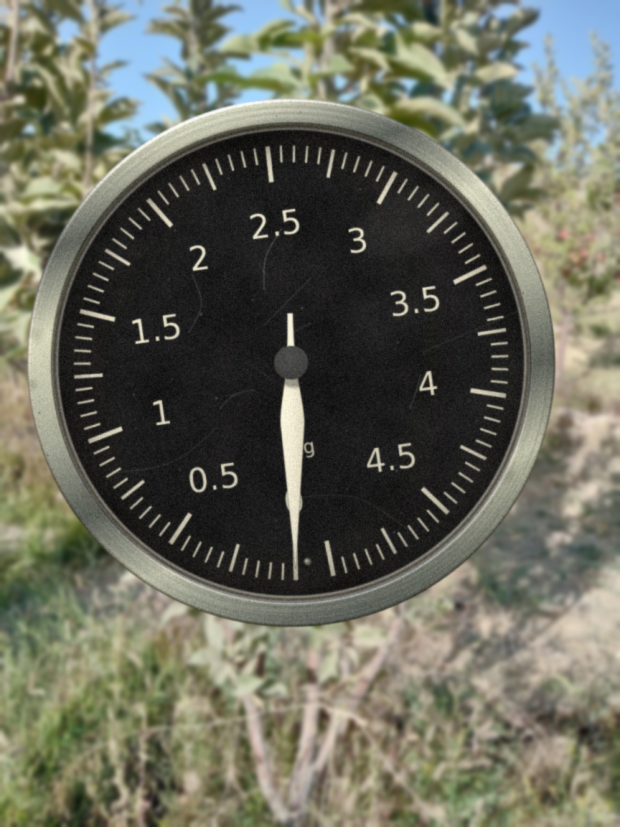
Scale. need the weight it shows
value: 0 kg
